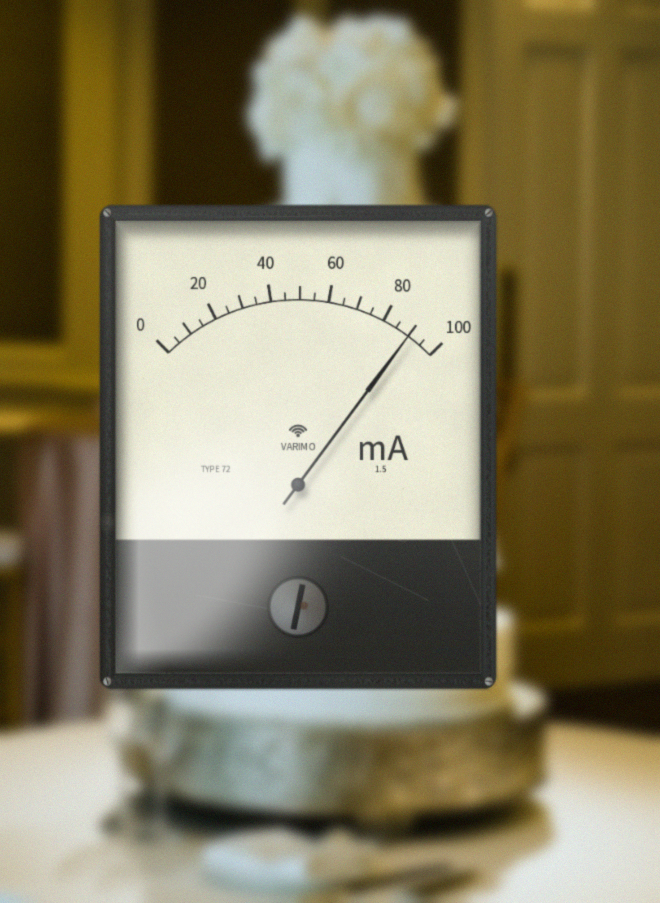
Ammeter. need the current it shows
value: 90 mA
